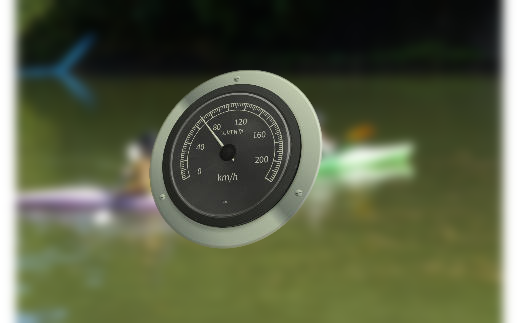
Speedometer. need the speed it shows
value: 70 km/h
